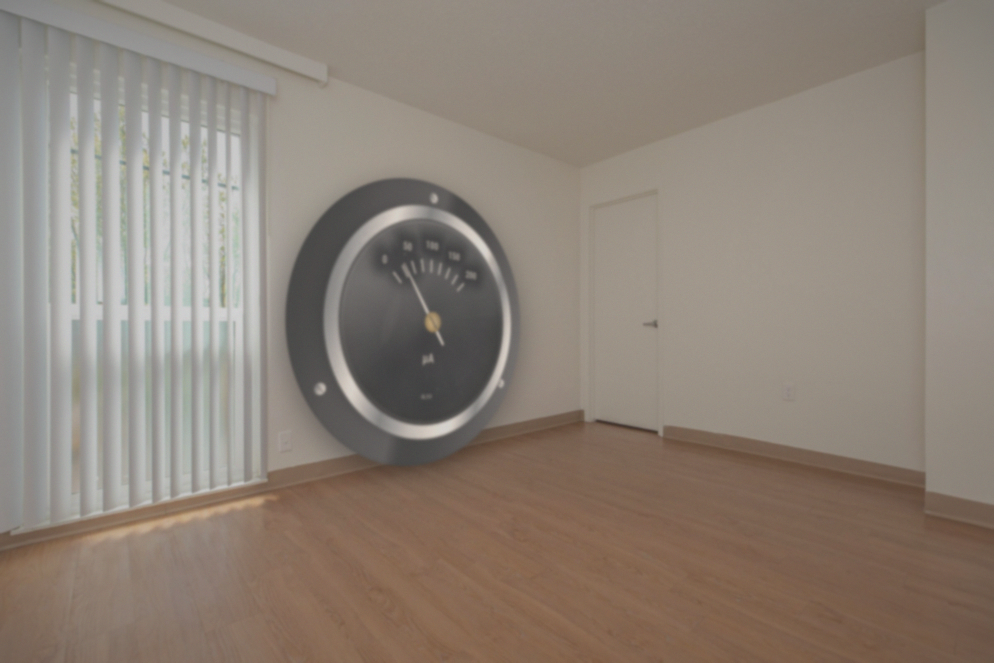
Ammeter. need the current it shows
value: 25 µA
